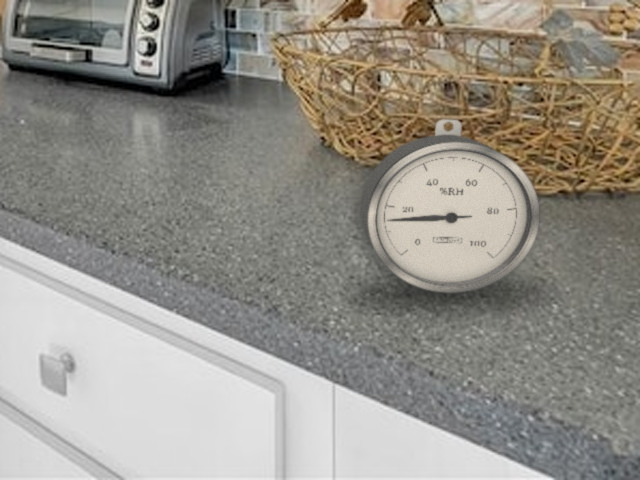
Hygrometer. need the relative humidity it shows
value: 15 %
